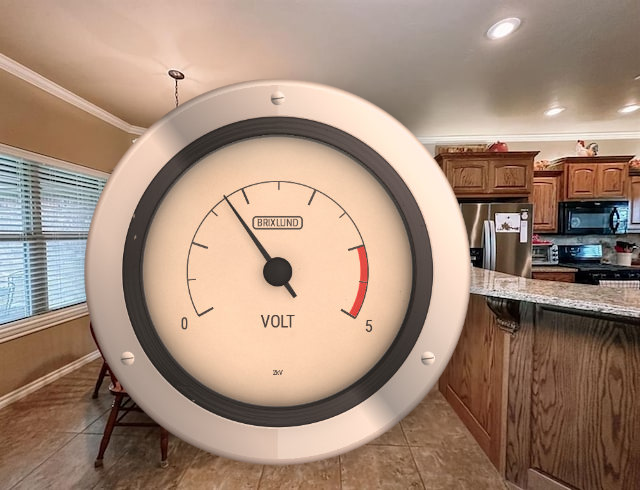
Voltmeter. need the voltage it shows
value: 1.75 V
